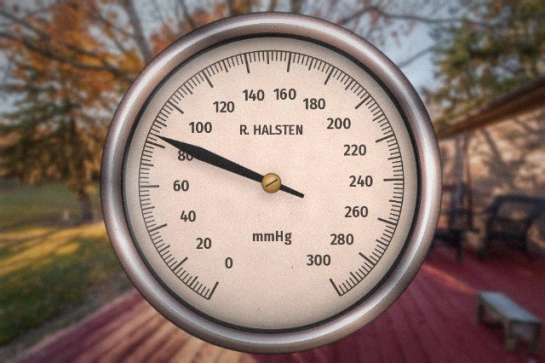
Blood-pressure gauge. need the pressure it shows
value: 84 mmHg
